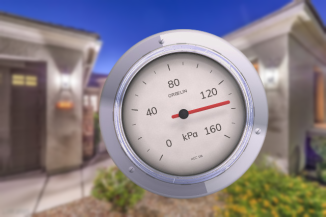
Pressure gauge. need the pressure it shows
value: 135 kPa
